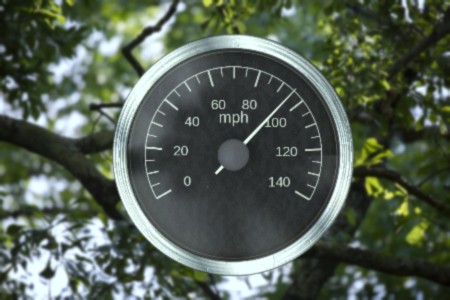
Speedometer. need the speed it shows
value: 95 mph
